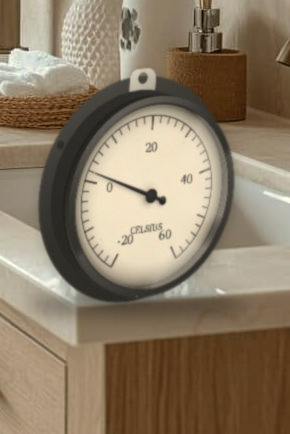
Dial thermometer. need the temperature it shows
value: 2 °C
